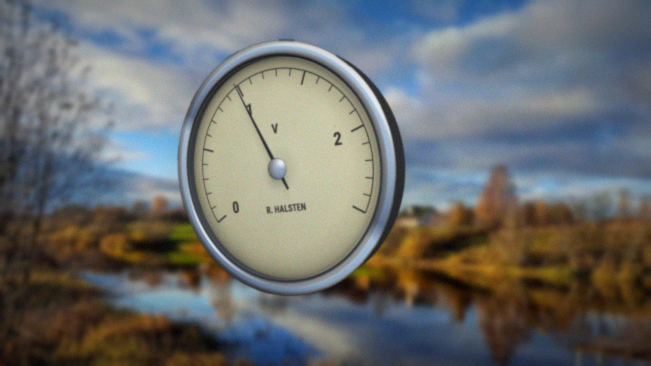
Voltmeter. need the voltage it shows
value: 1 V
